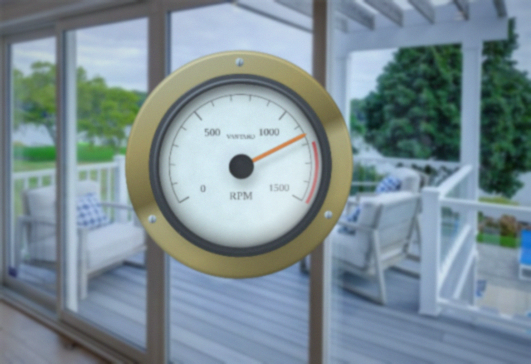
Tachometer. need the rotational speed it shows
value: 1150 rpm
